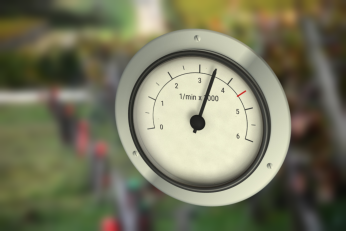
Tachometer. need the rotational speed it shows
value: 3500 rpm
